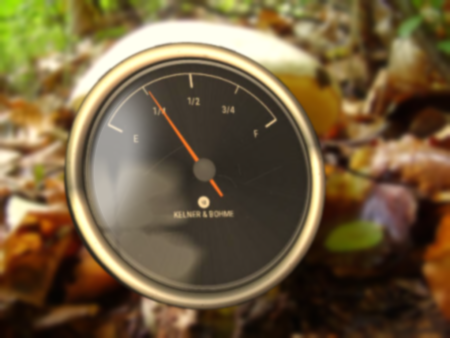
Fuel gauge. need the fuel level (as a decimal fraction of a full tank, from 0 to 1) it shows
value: 0.25
